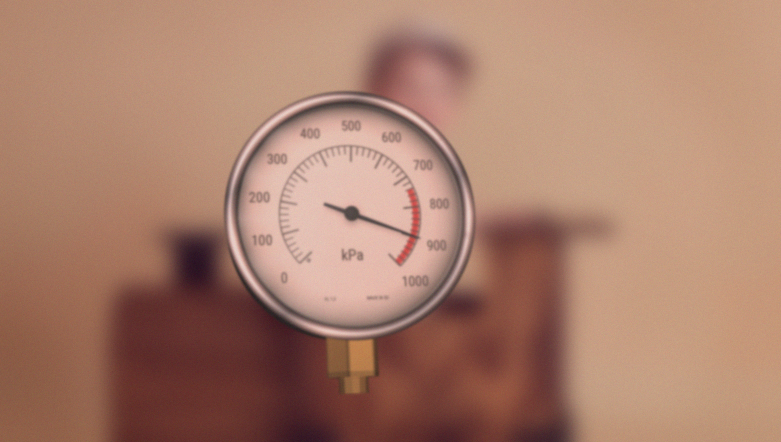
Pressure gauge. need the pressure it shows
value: 900 kPa
